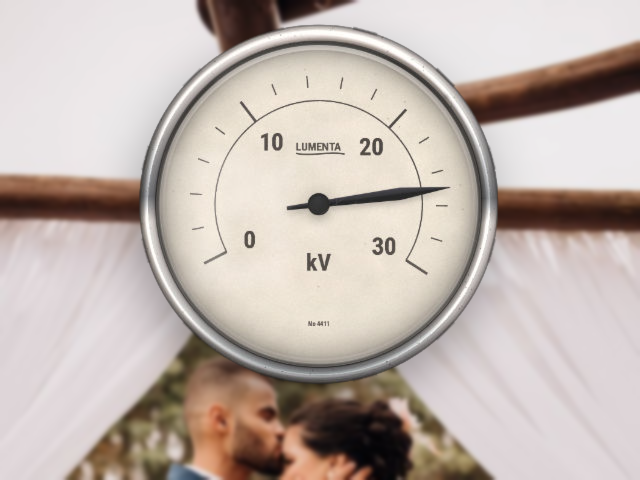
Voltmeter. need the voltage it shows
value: 25 kV
